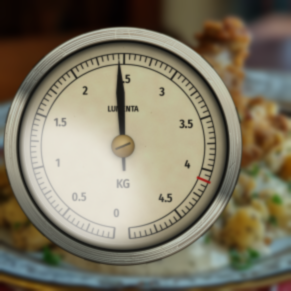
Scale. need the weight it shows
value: 2.45 kg
